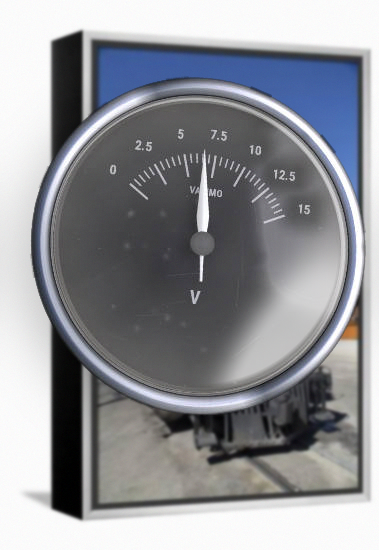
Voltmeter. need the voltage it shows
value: 6.5 V
